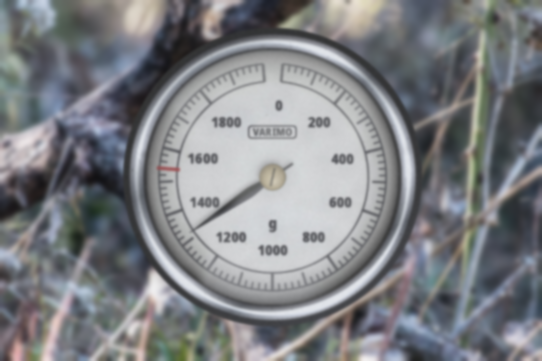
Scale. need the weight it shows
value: 1320 g
